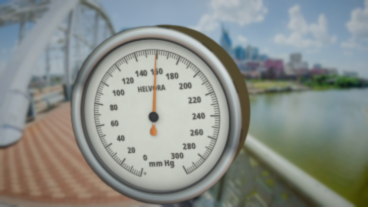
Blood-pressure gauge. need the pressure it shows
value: 160 mmHg
